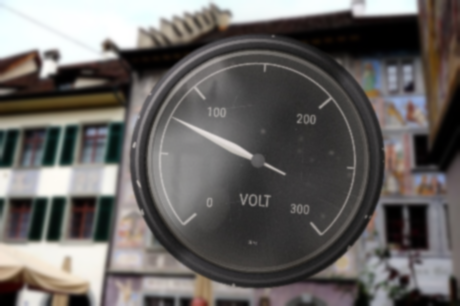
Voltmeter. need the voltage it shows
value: 75 V
